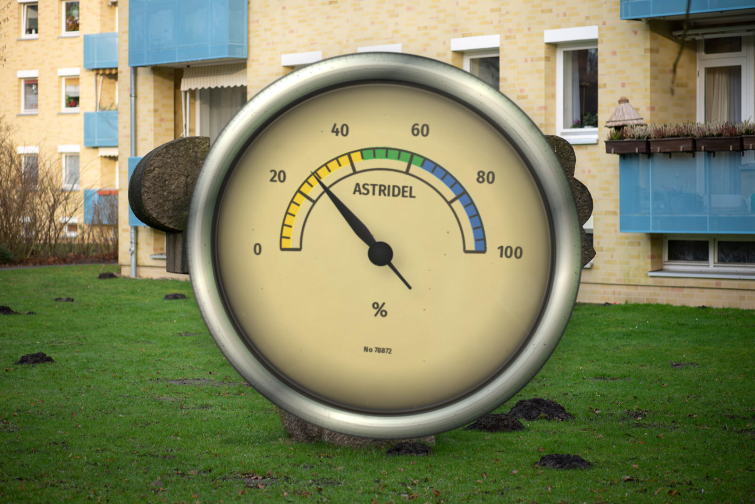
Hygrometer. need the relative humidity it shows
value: 28 %
